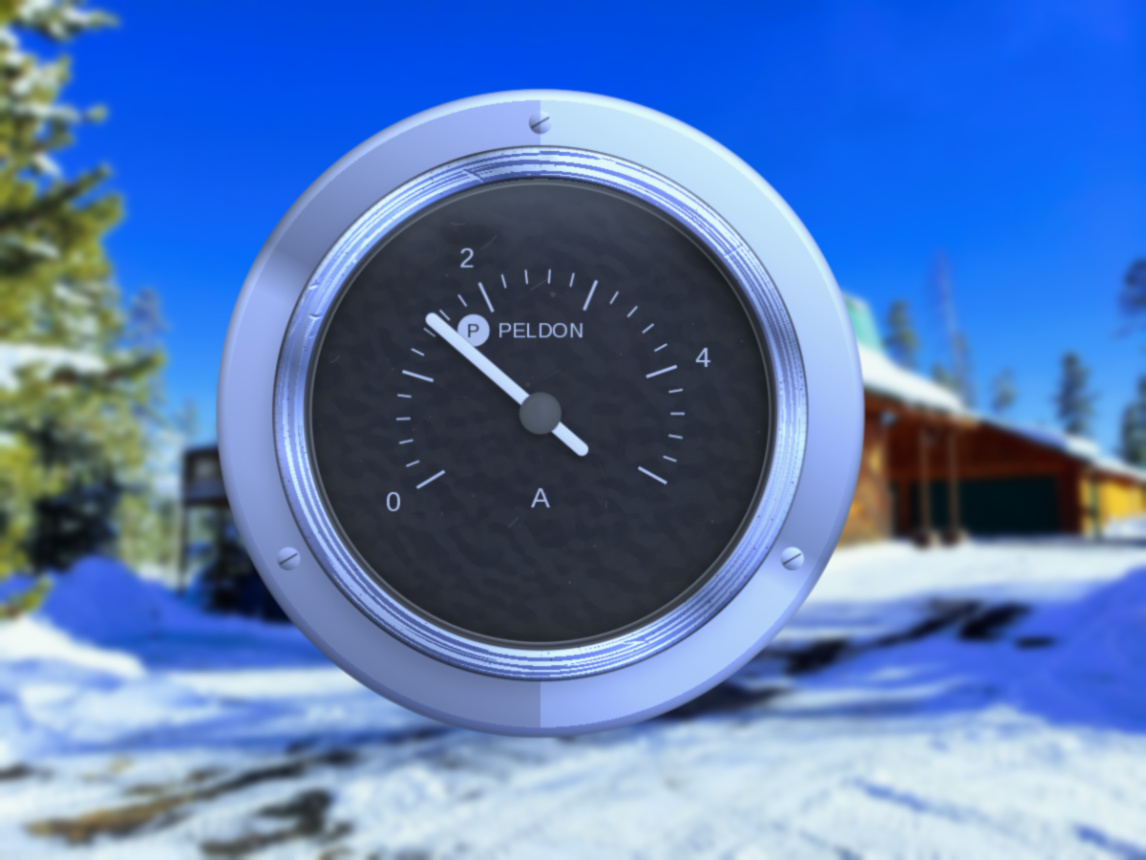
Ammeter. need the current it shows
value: 1.5 A
